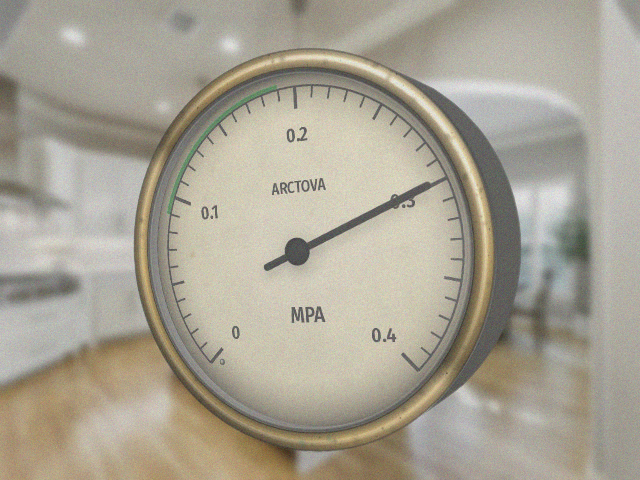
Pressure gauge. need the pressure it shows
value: 0.3 MPa
